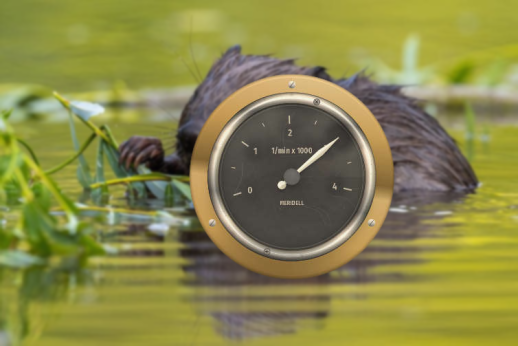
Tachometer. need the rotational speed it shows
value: 3000 rpm
